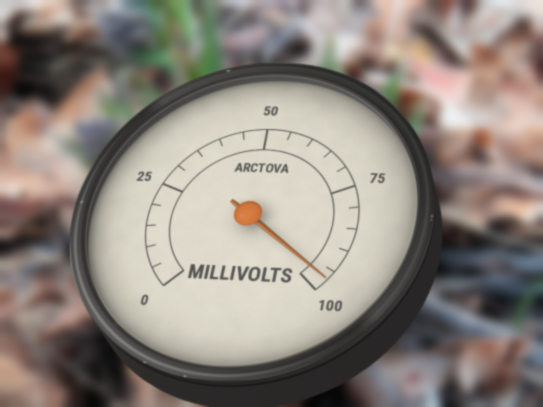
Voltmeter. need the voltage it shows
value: 97.5 mV
